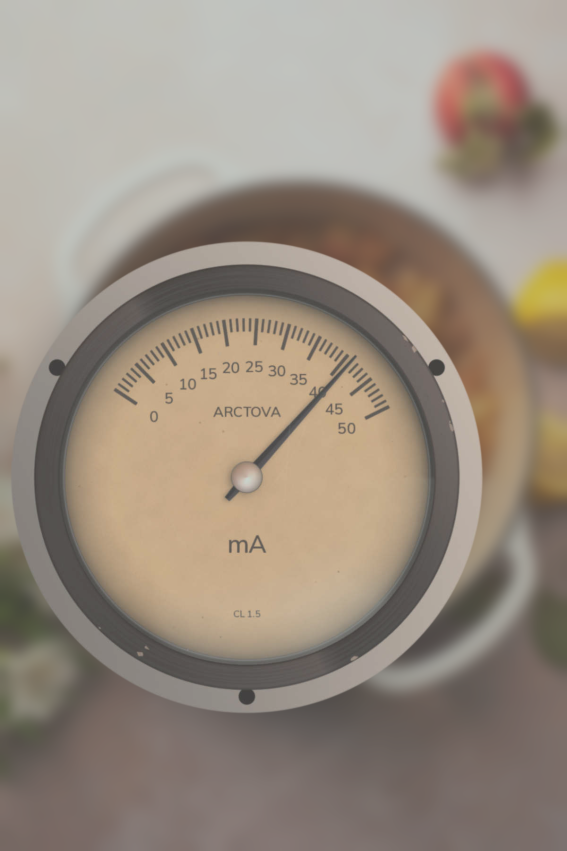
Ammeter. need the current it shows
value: 41 mA
